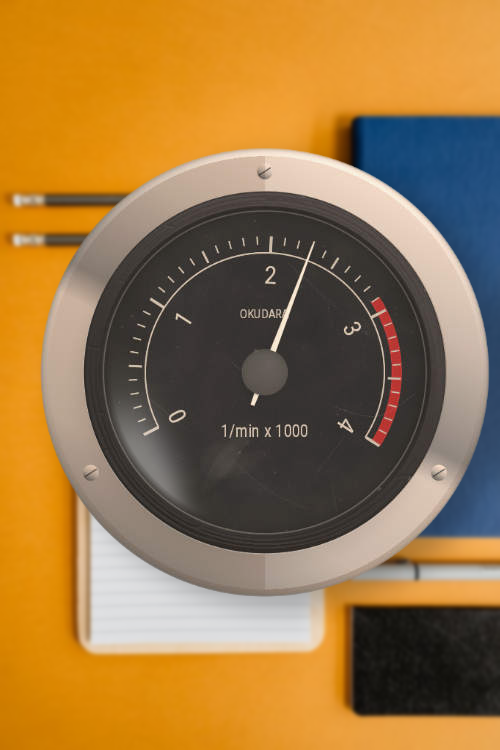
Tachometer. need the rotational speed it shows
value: 2300 rpm
